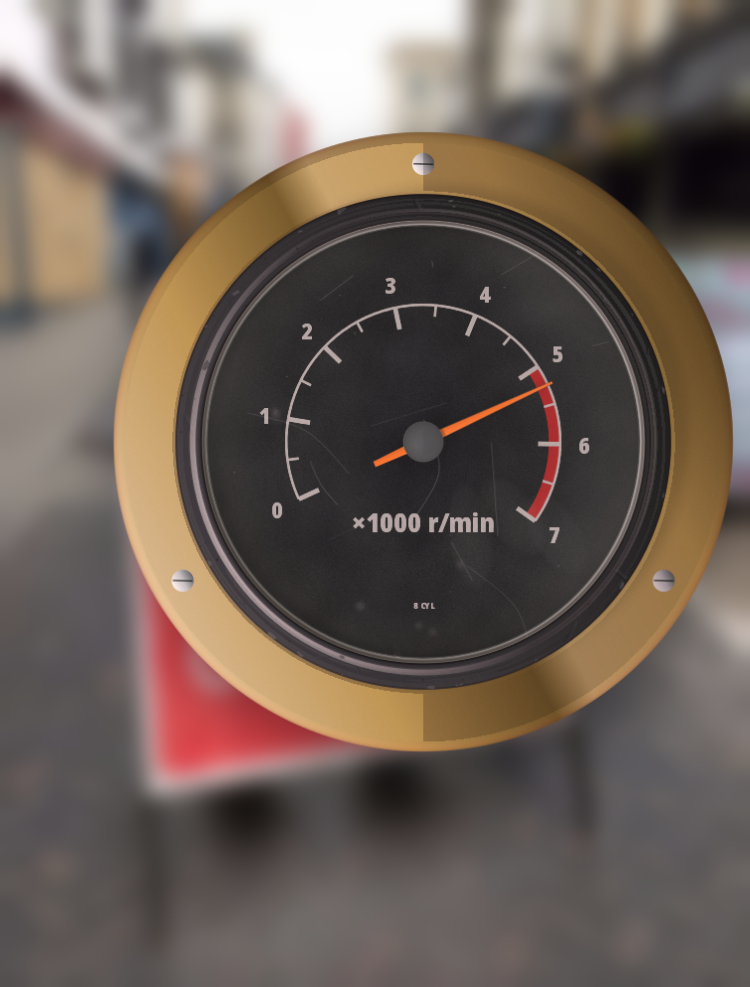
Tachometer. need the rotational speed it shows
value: 5250 rpm
